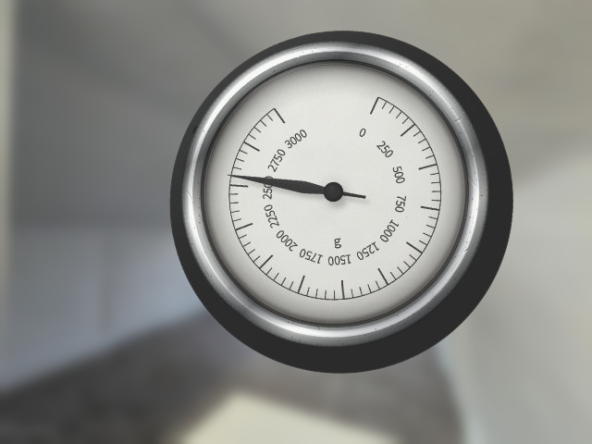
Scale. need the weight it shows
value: 2550 g
